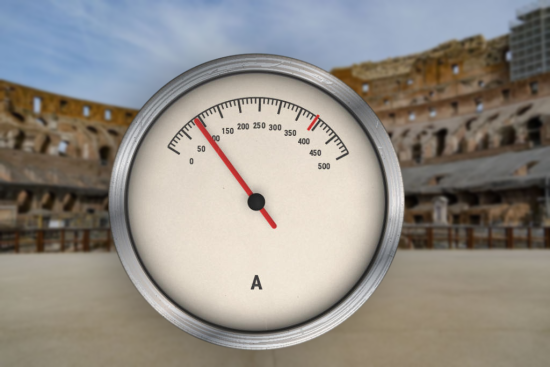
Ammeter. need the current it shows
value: 90 A
